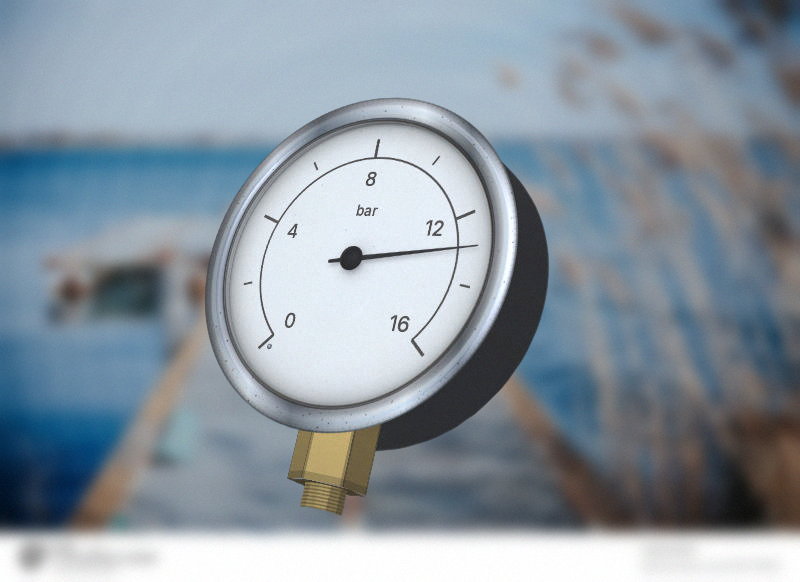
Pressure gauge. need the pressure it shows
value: 13 bar
